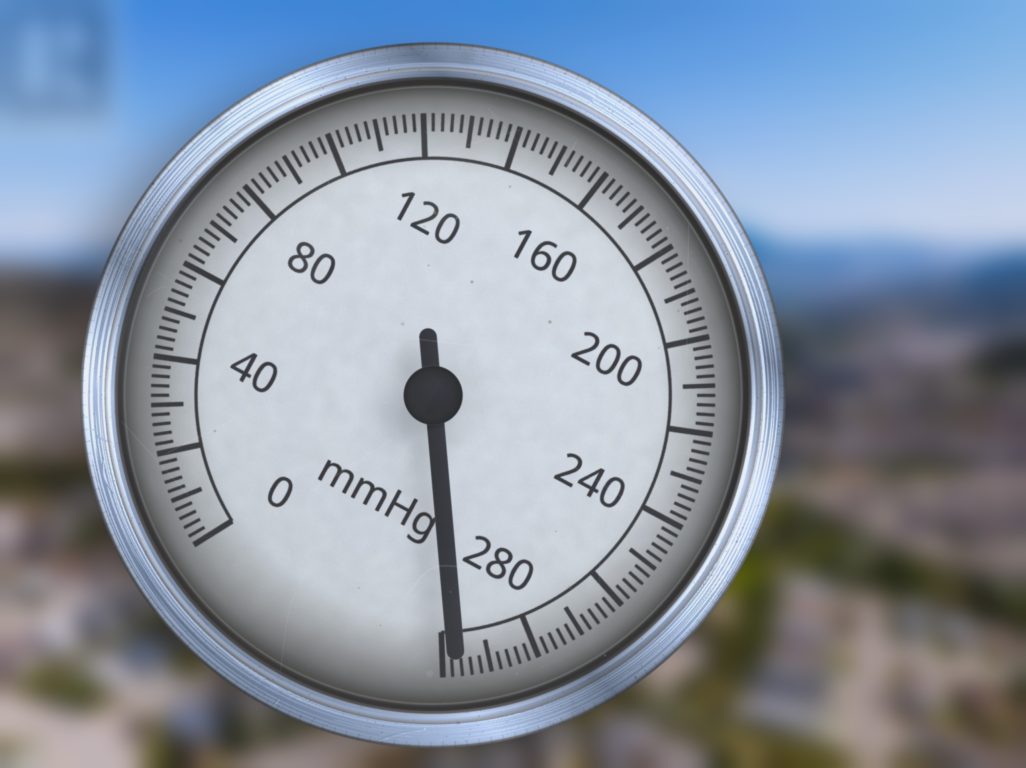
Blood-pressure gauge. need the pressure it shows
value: 297 mmHg
